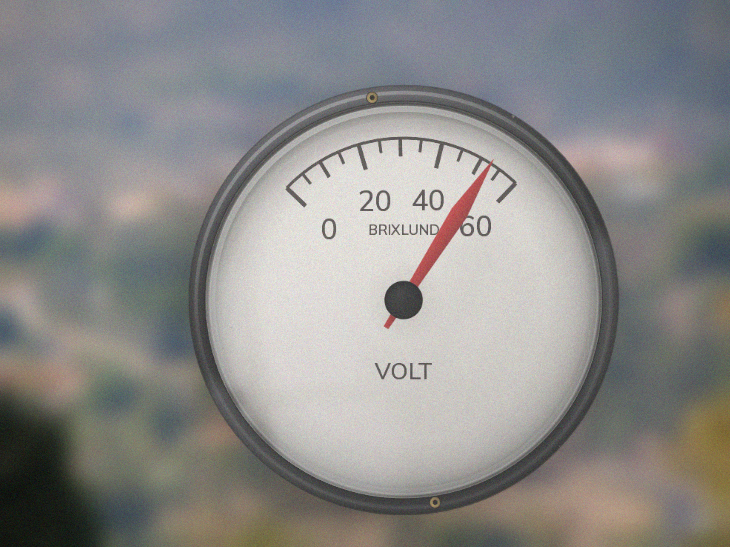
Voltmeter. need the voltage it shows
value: 52.5 V
